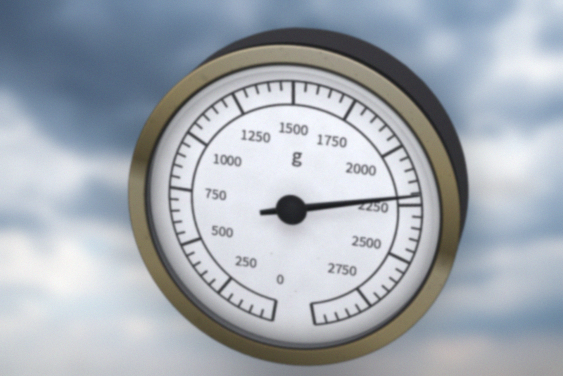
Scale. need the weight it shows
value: 2200 g
